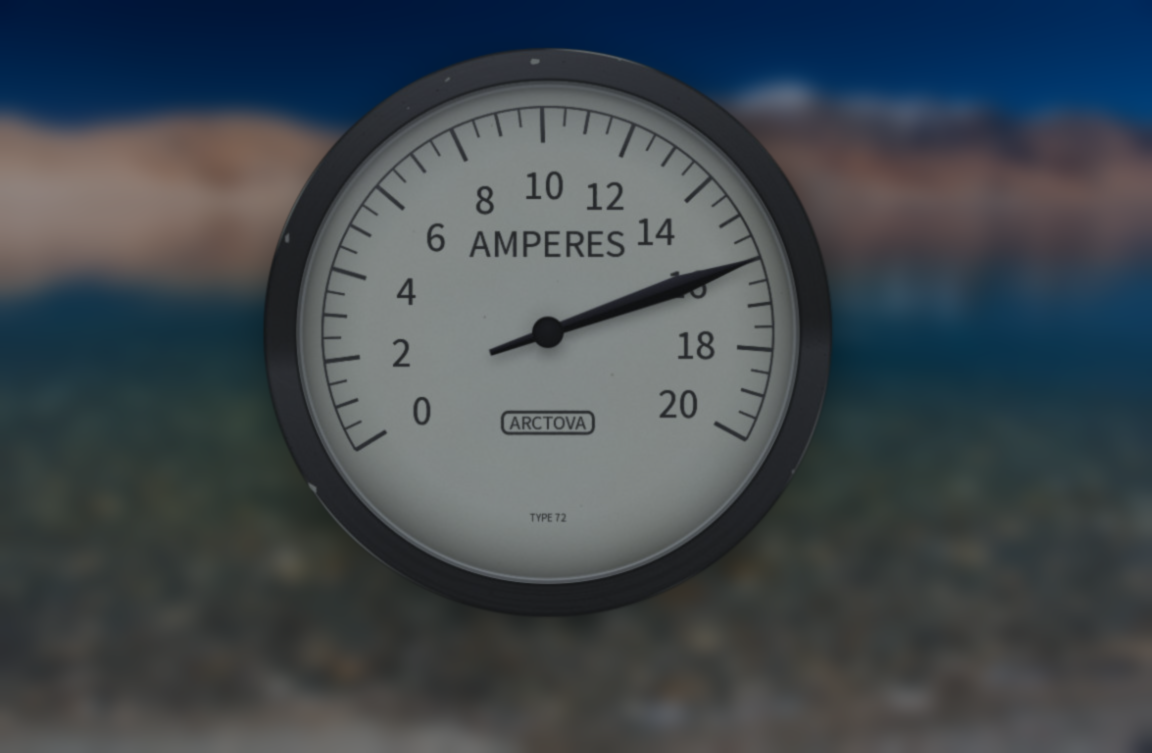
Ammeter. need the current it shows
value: 16 A
